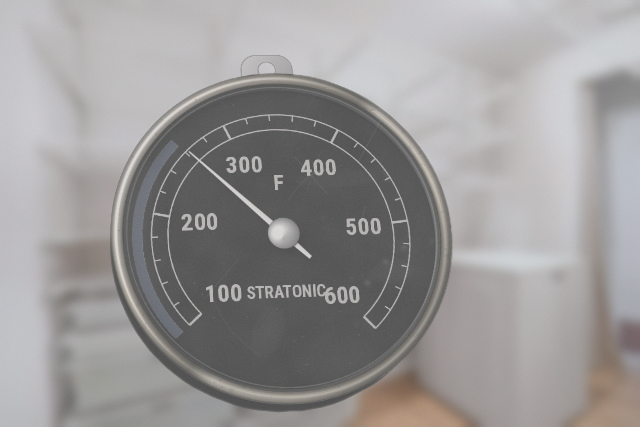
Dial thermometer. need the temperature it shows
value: 260 °F
